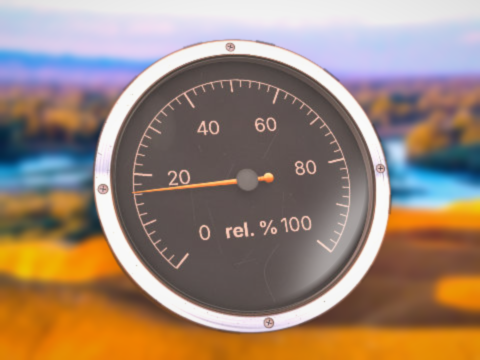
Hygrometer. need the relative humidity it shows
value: 16 %
